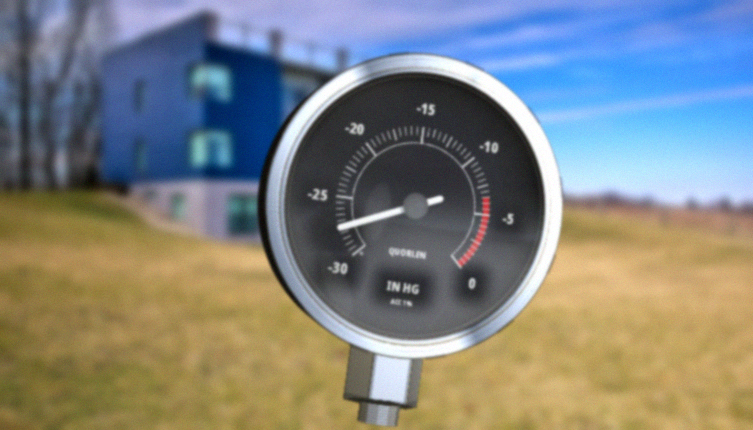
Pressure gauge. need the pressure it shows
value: -27.5 inHg
